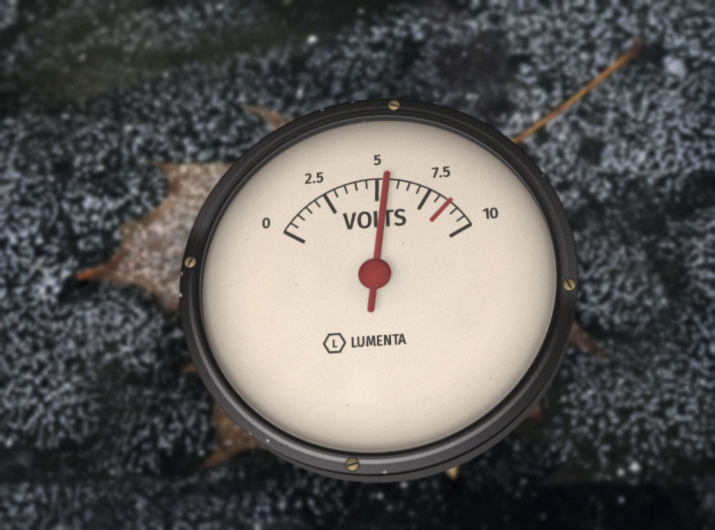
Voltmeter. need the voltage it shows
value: 5.5 V
